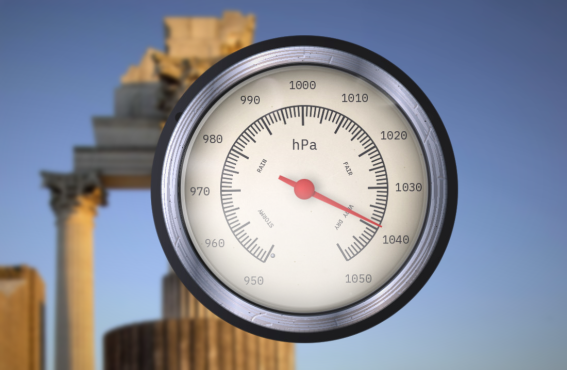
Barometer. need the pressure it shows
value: 1039 hPa
